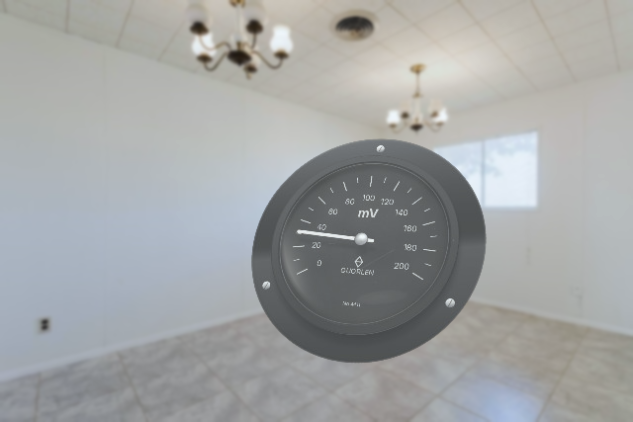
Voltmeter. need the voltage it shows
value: 30 mV
